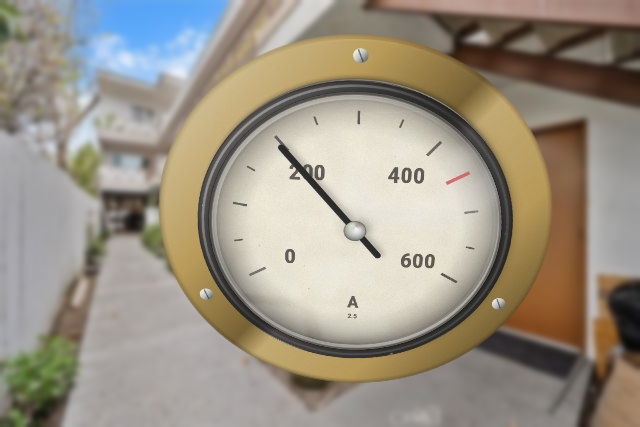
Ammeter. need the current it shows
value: 200 A
